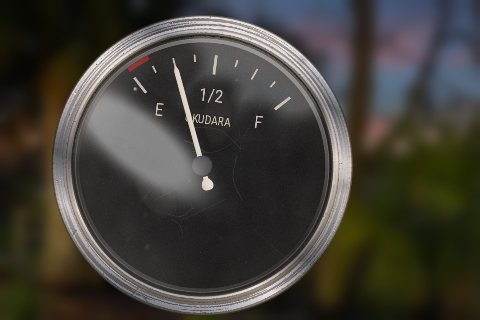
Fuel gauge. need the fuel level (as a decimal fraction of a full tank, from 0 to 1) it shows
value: 0.25
